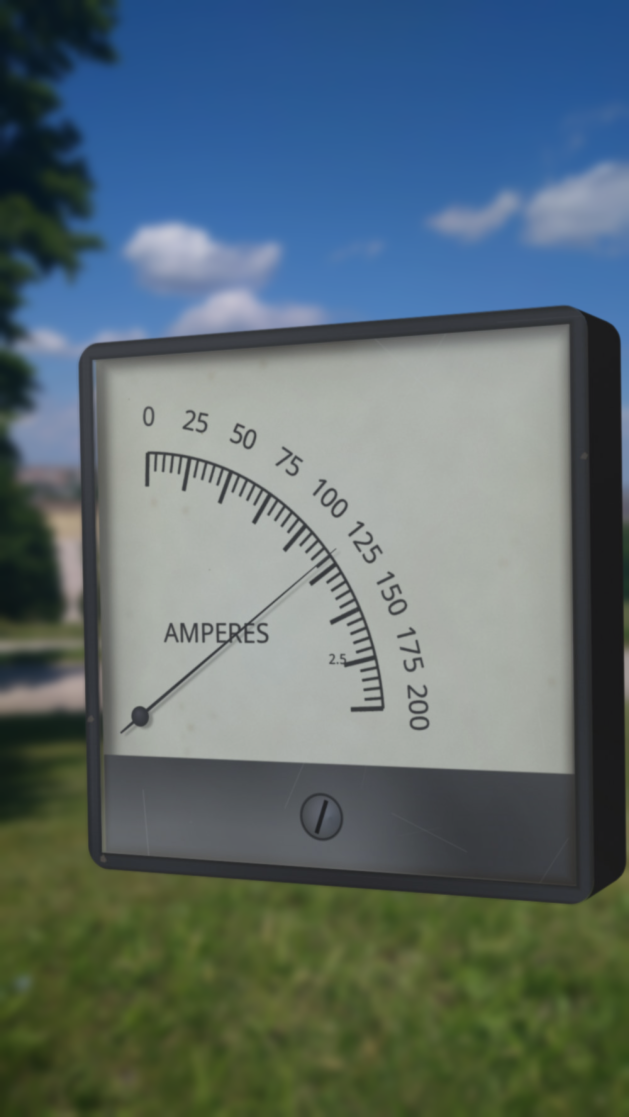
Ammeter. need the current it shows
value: 120 A
